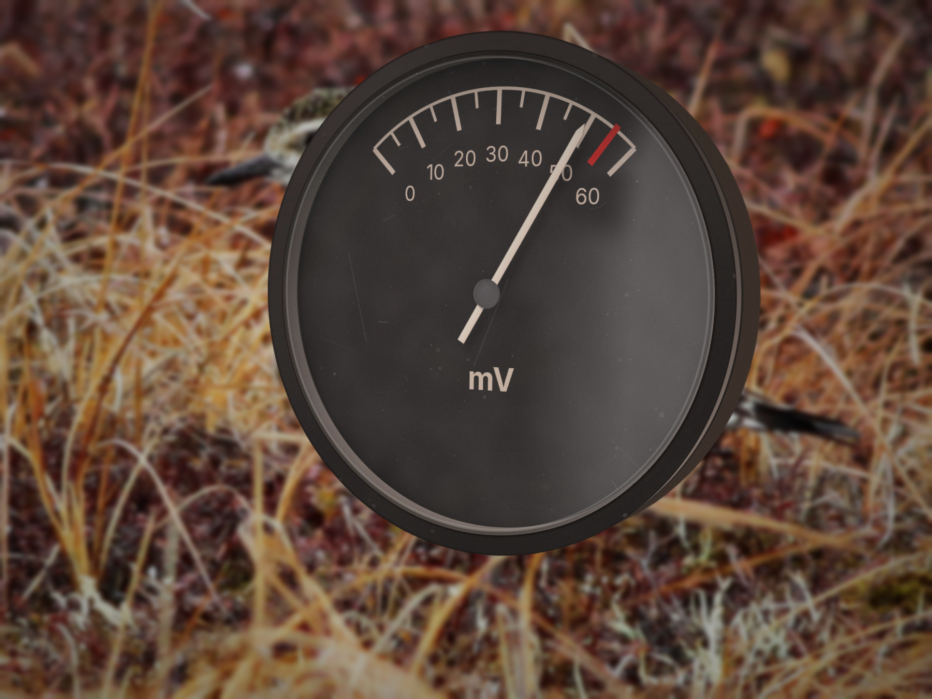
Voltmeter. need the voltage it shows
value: 50 mV
